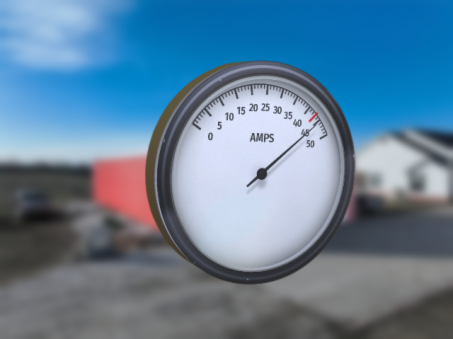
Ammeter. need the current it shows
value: 45 A
